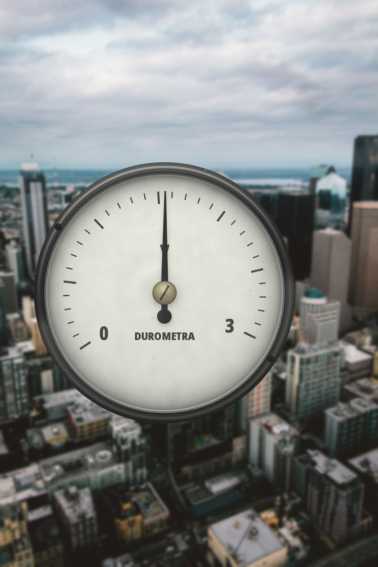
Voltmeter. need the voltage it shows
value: 1.55 V
